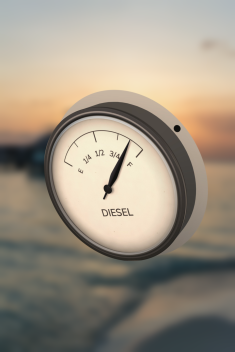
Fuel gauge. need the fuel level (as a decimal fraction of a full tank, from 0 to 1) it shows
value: 0.875
